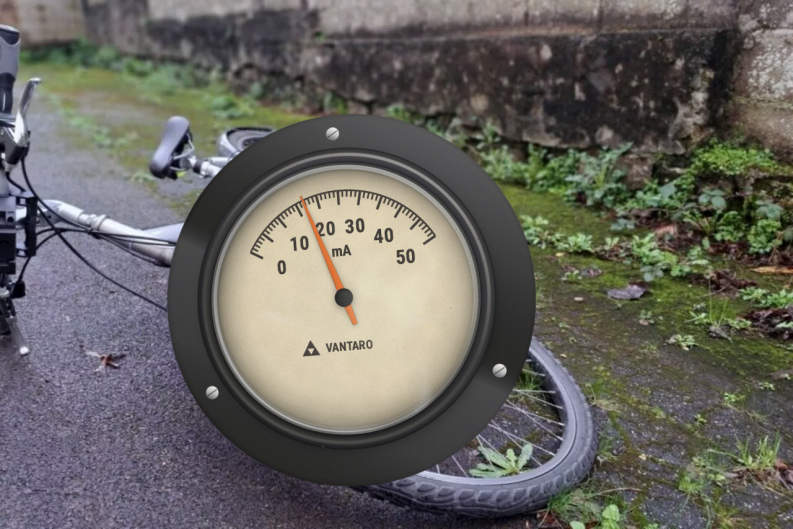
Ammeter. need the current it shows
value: 17 mA
